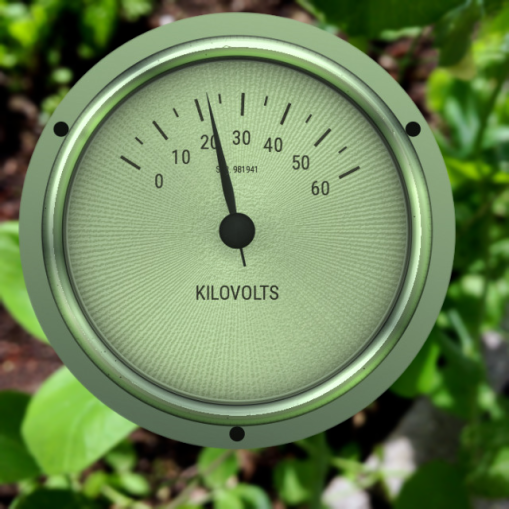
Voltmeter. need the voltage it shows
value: 22.5 kV
